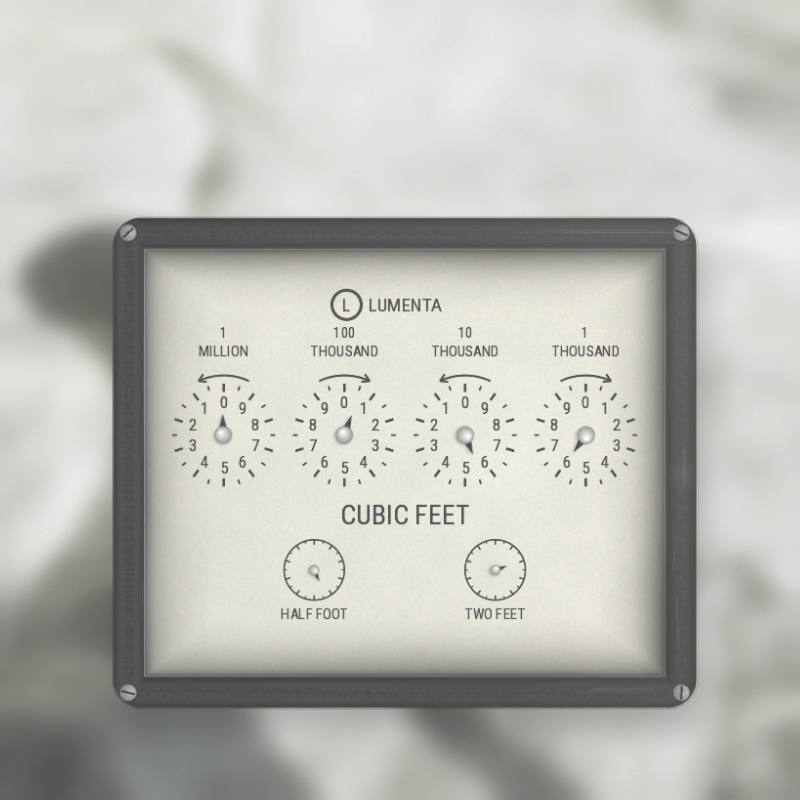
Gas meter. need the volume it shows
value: 5600 ft³
